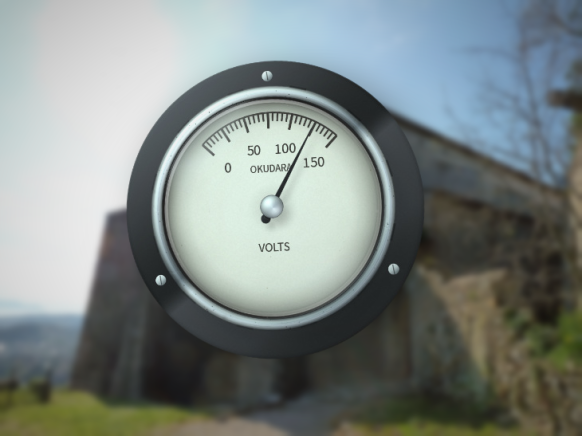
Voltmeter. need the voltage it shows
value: 125 V
